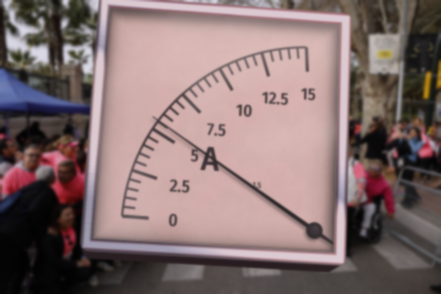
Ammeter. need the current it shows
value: 5.5 A
